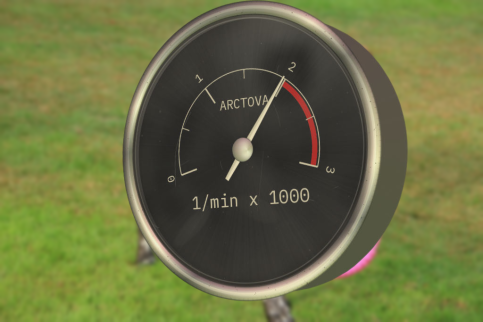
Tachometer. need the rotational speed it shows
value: 2000 rpm
